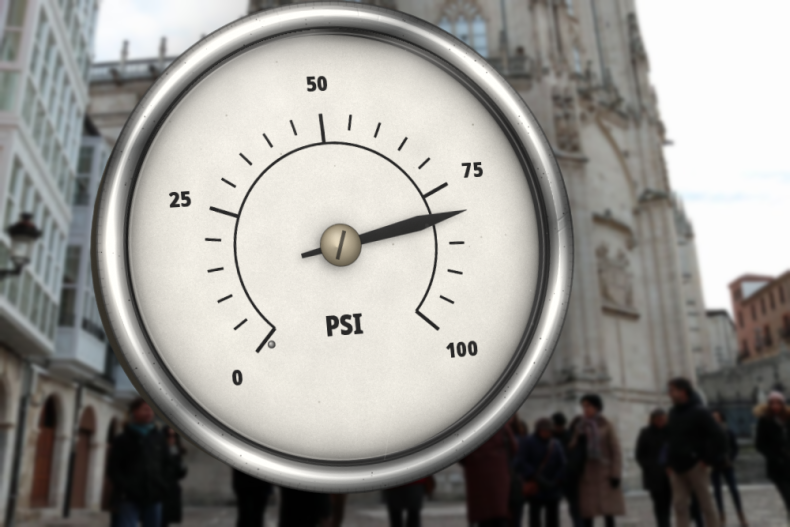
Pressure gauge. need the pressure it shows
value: 80 psi
